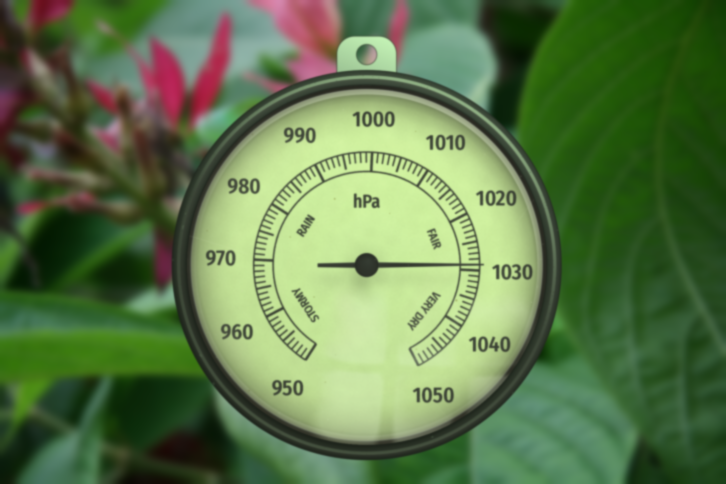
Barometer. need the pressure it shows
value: 1029 hPa
